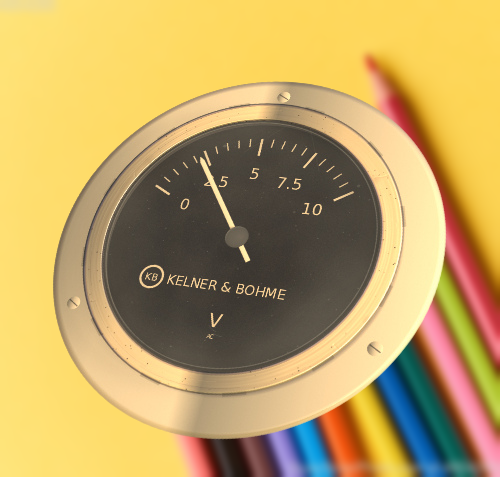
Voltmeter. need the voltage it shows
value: 2.25 V
